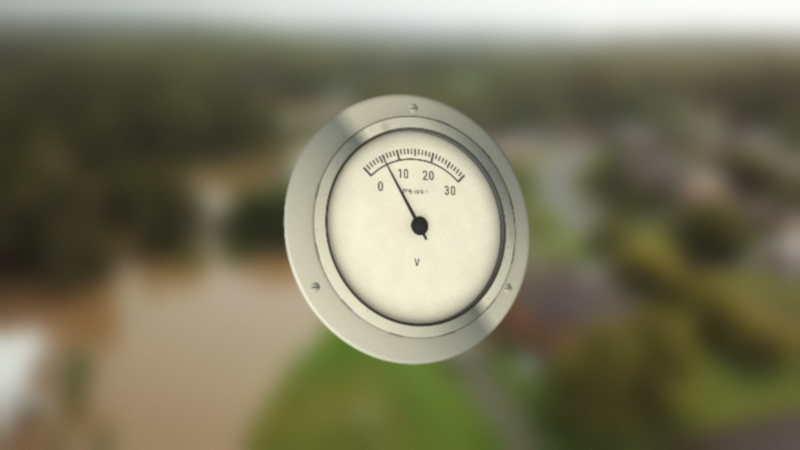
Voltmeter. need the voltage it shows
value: 5 V
